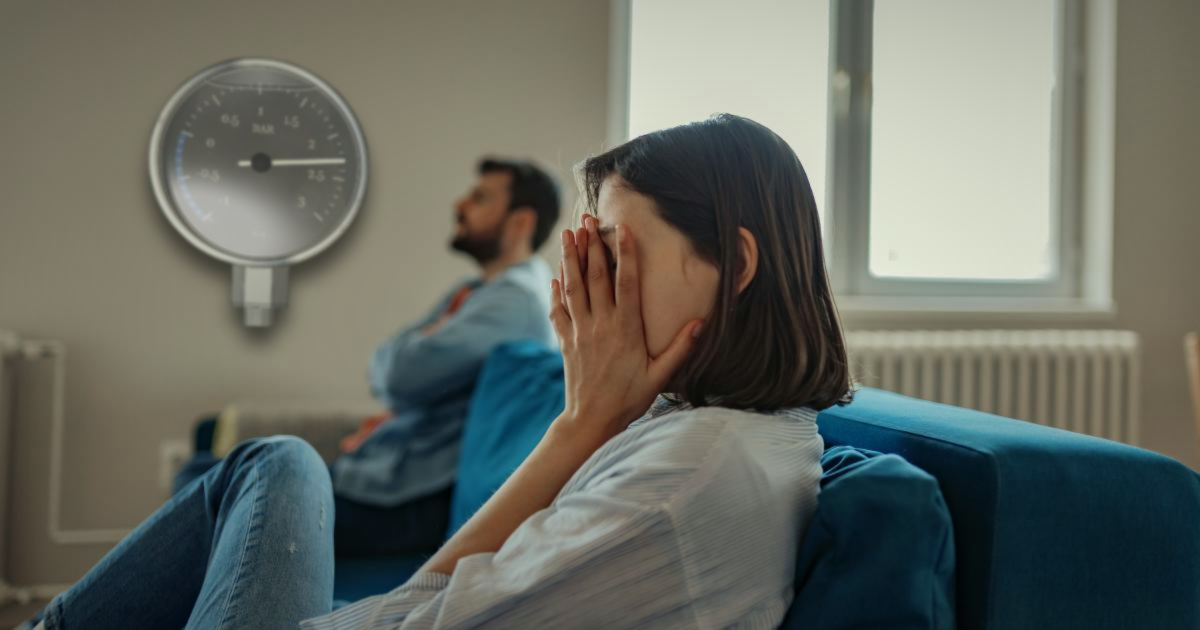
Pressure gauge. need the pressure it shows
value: 2.3 bar
